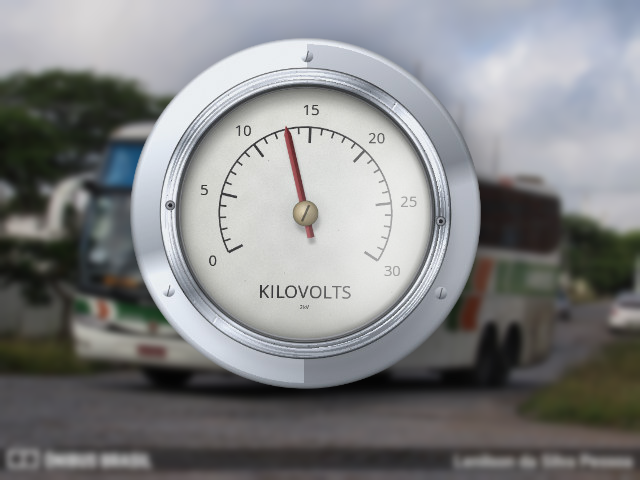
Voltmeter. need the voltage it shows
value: 13 kV
